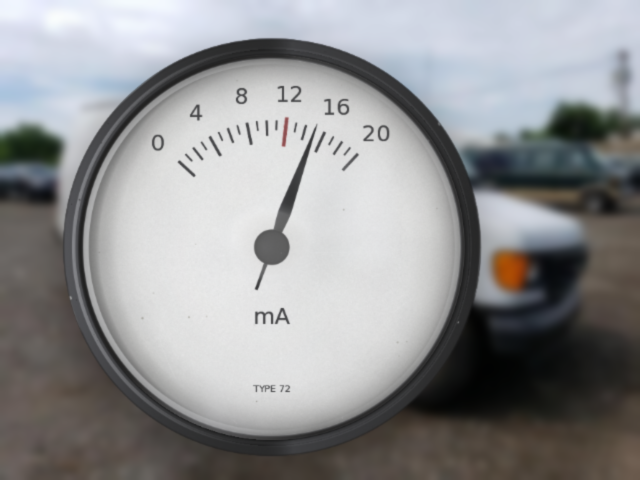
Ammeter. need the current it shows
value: 15 mA
